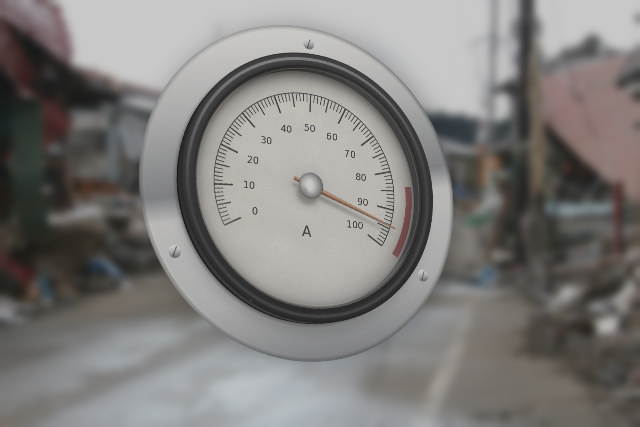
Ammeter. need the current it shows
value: 95 A
